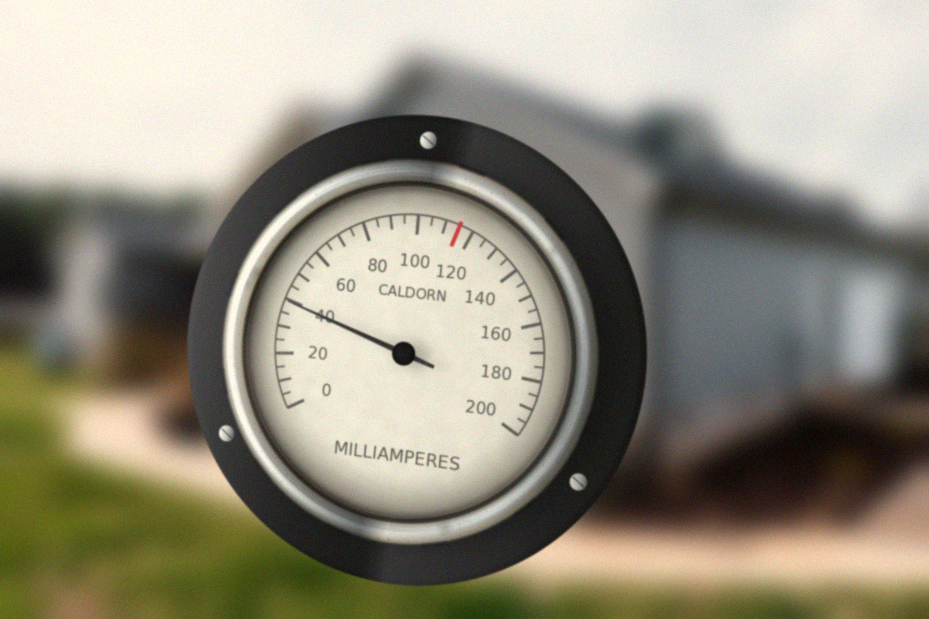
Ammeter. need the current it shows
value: 40 mA
